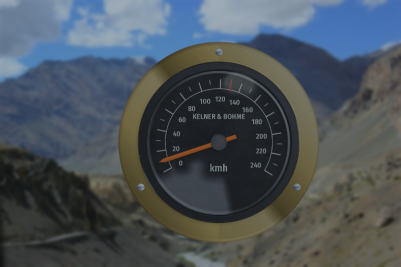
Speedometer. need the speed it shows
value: 10 km/h
